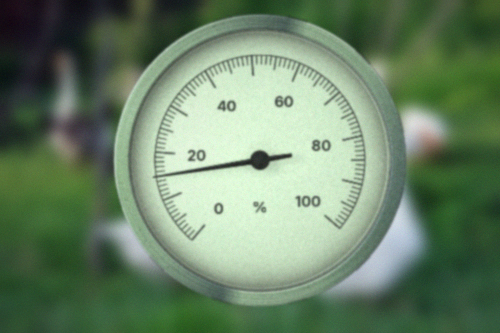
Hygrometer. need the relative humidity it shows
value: 15 %
